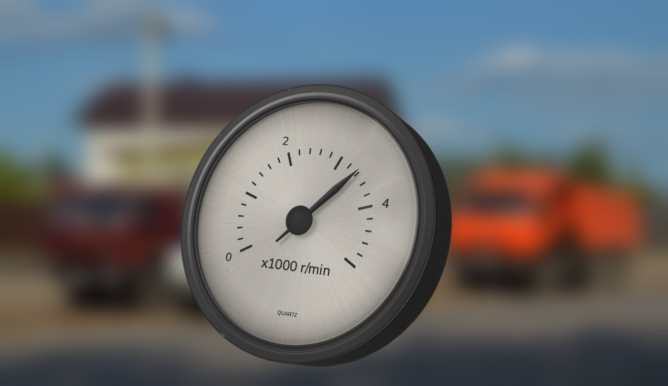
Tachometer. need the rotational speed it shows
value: 3400 rpm
